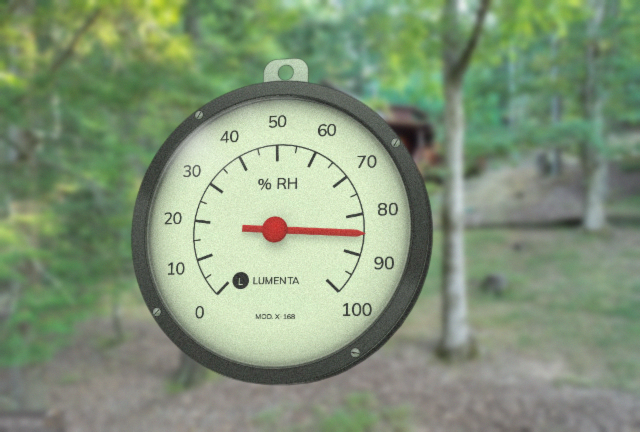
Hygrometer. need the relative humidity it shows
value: 85 %
